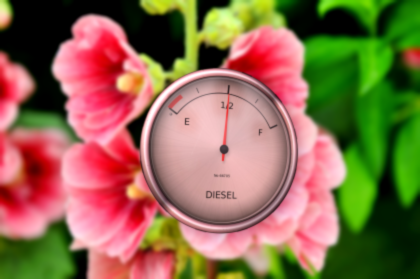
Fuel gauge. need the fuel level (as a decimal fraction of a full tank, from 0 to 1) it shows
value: 0.5
